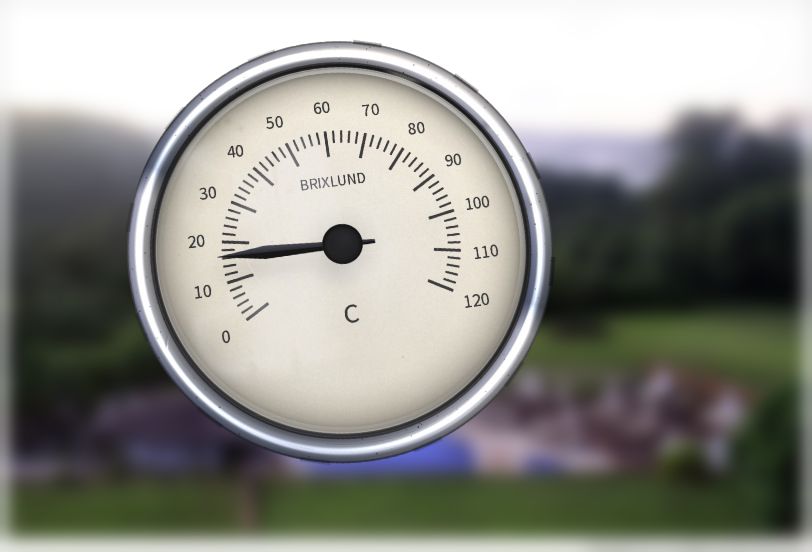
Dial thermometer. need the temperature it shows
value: 16 °C
